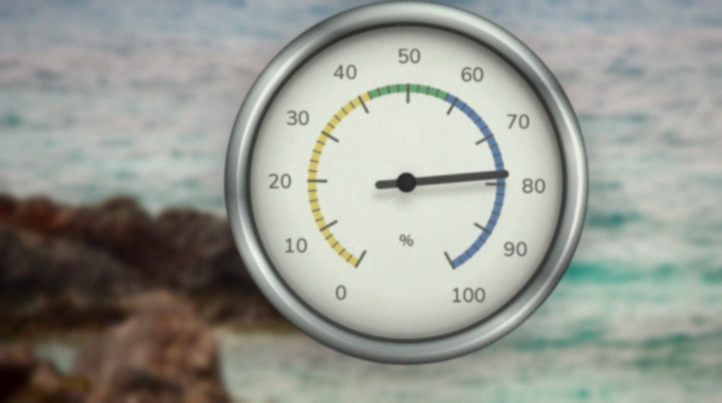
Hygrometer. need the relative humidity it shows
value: 78 %
